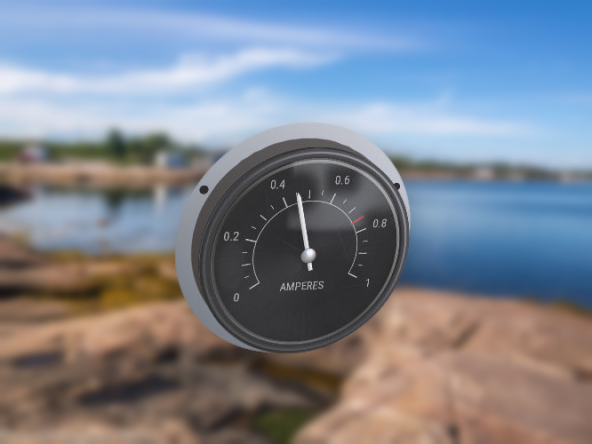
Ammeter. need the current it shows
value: 0.45 A
